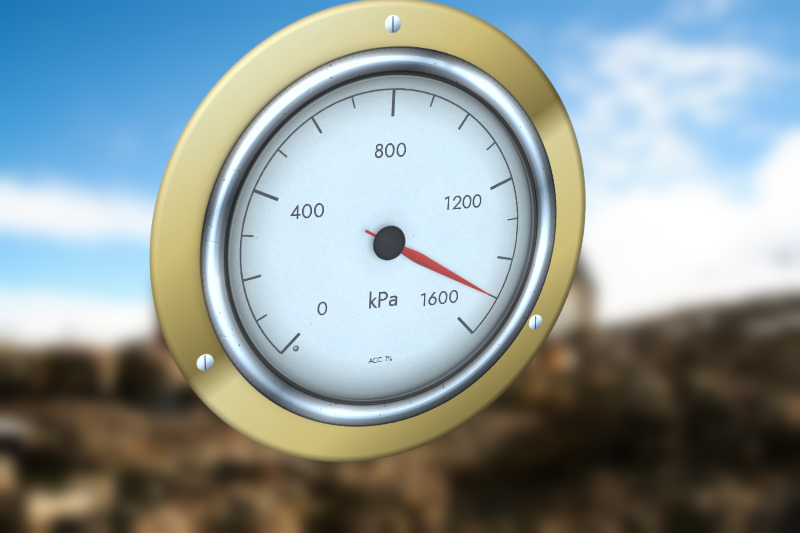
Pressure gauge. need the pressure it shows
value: 1500 kPa
